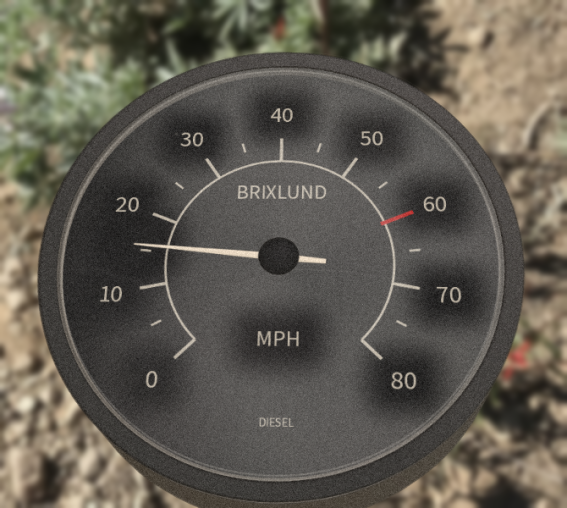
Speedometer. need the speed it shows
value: 15 mph
